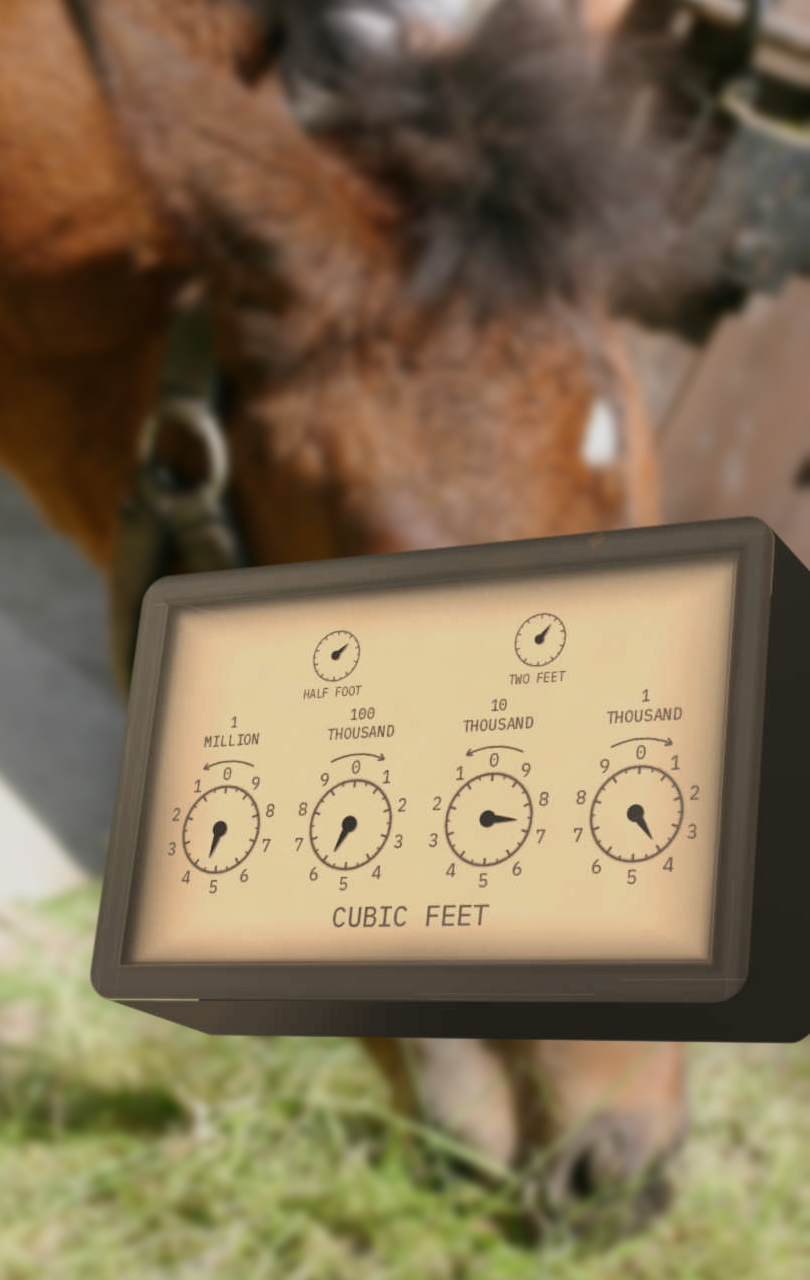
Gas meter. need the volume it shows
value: 457400 ft³
